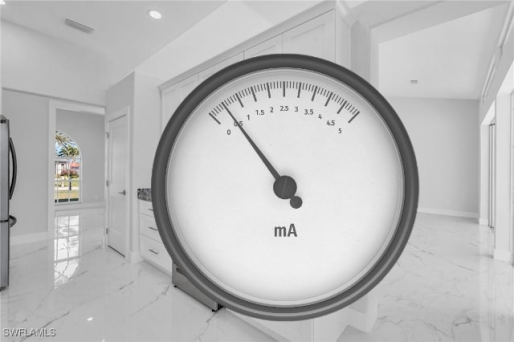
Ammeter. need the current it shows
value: 0.5 mA
